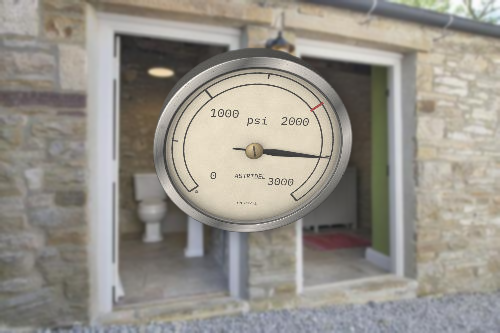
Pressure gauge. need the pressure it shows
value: 2500 psi
